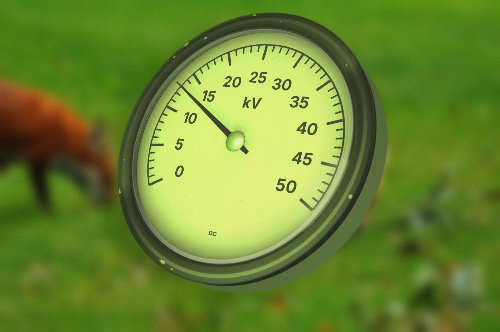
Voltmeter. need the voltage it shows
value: 13 kV
